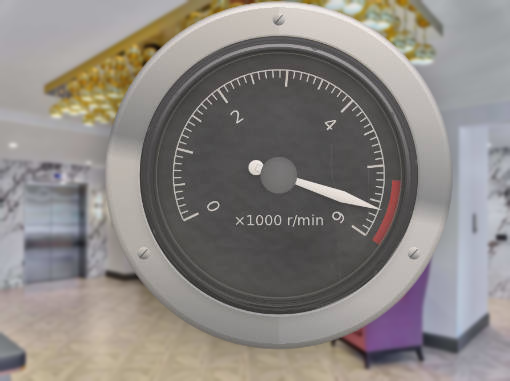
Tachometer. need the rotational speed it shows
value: 5600 rpm
